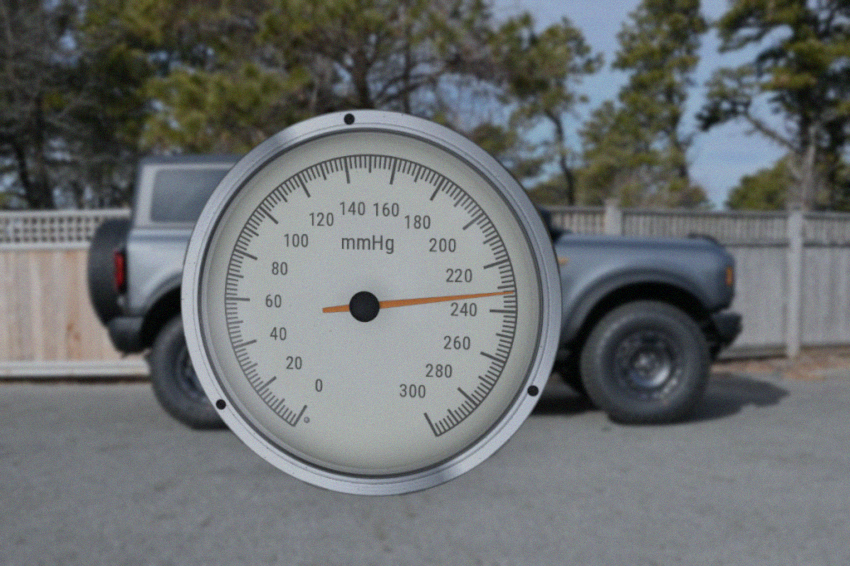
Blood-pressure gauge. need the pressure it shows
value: 232 mmHg
